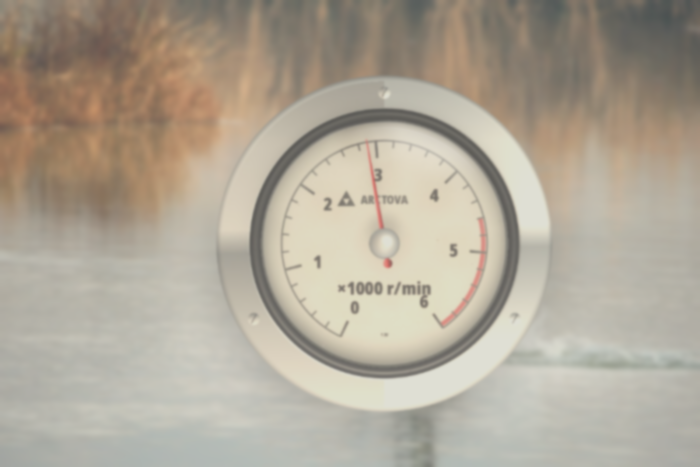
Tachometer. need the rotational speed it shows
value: 2900 rpm
